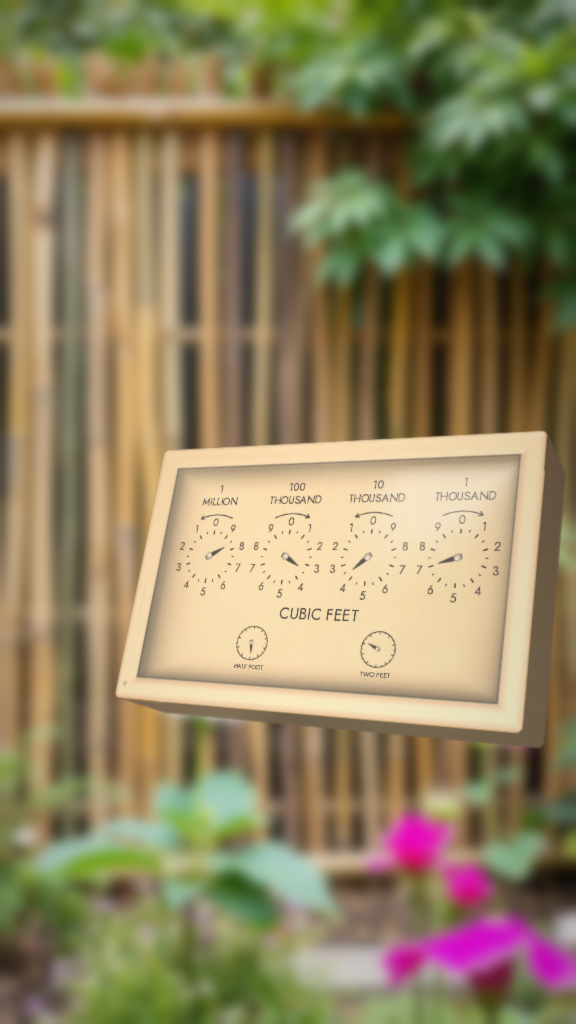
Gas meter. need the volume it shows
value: 833700 ft³
